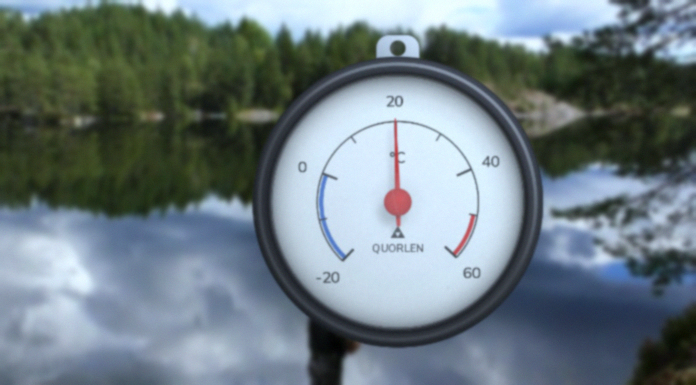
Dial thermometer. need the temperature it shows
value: 20 °C
